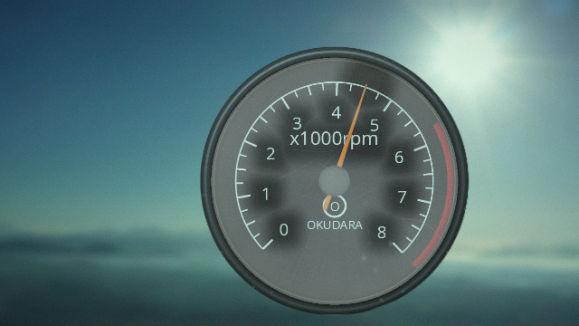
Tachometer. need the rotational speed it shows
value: 4500 rpm
